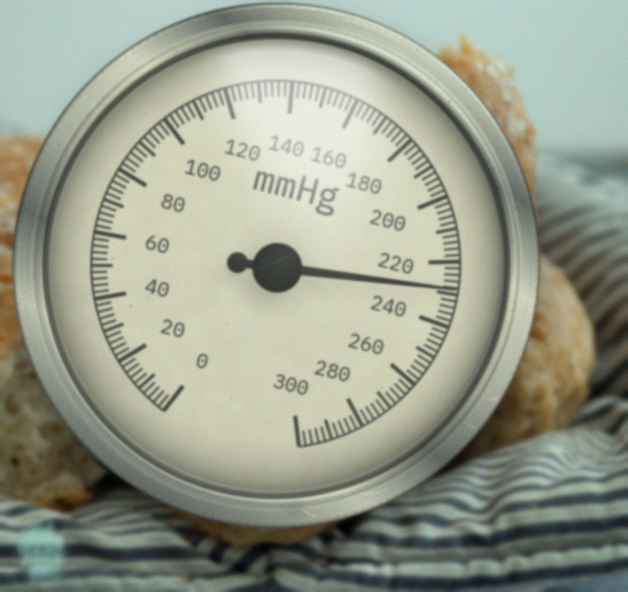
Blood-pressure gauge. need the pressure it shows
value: 228 mmHg
